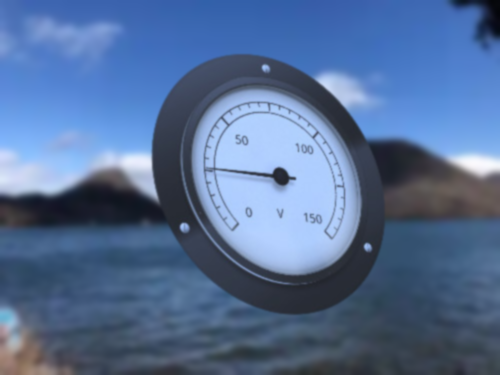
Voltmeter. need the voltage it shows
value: 25 V
